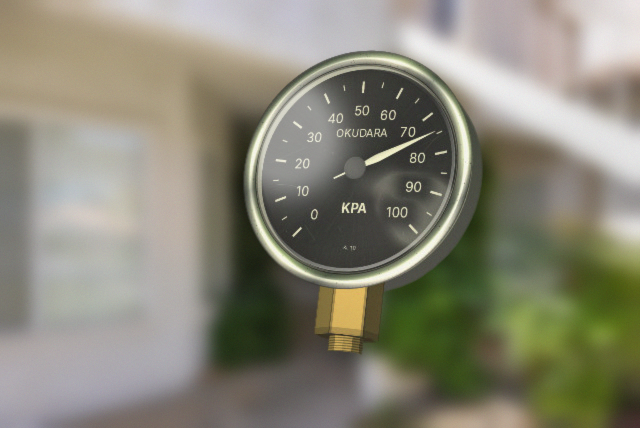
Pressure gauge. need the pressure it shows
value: 75 kPa
